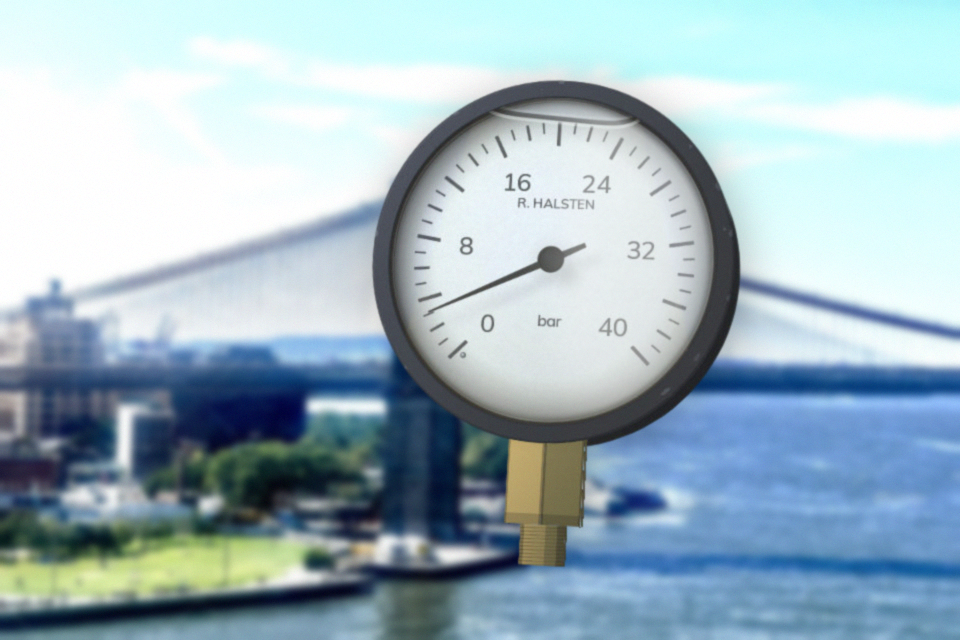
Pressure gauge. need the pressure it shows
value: 3 bar
